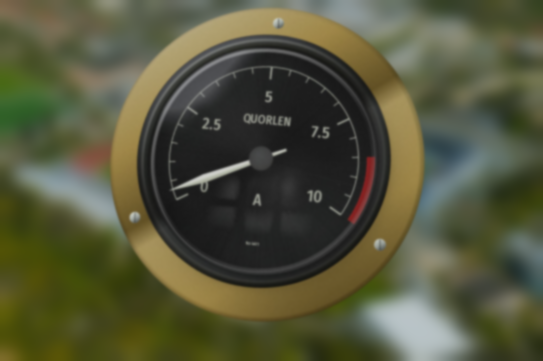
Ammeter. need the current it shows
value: 0.25 A
